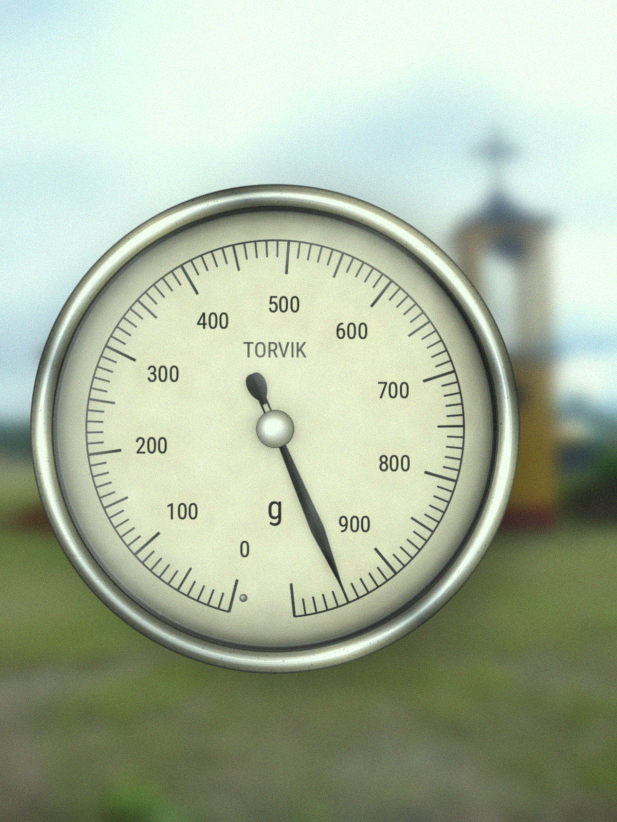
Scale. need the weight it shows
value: 950 g
